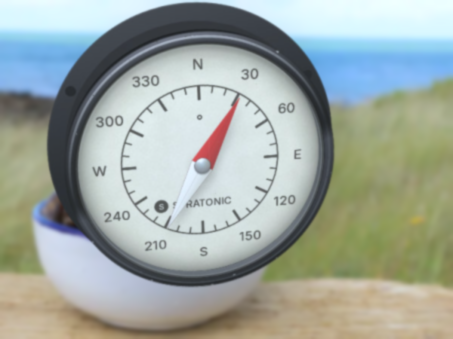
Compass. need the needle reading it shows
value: 30 °
